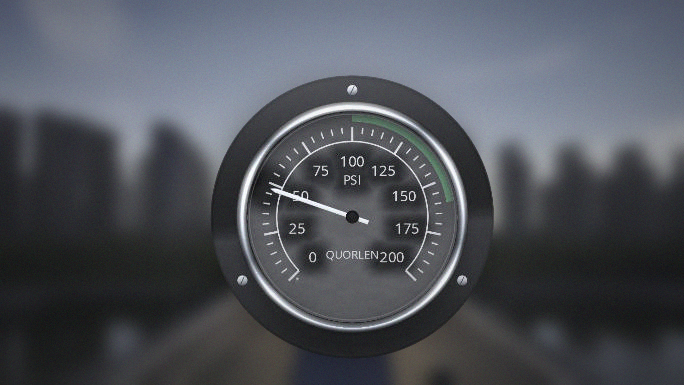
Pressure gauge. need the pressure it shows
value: 47.5 psi
